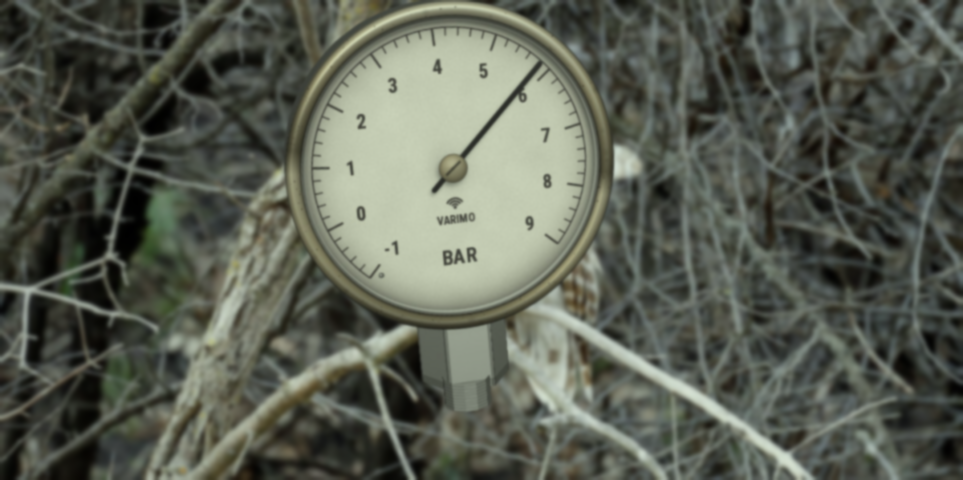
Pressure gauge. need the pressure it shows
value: 5.8 bar
